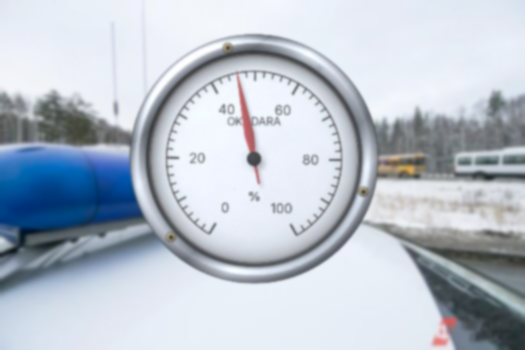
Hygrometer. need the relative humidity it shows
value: 46 %
